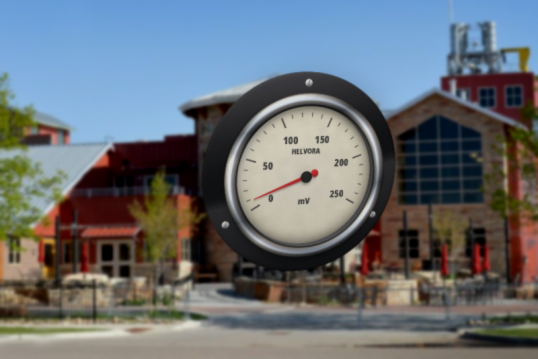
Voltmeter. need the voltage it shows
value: 10 mV
